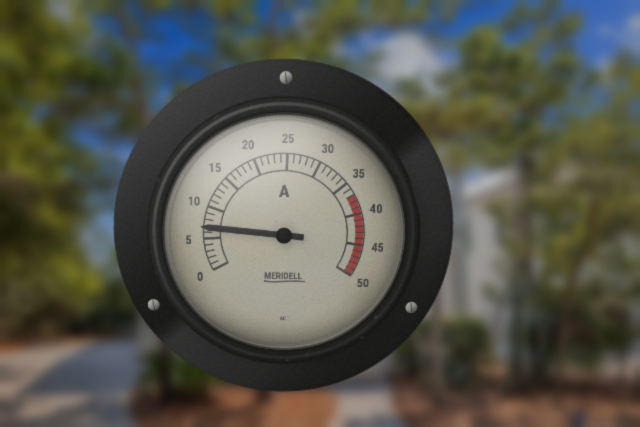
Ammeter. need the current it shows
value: 7 A
